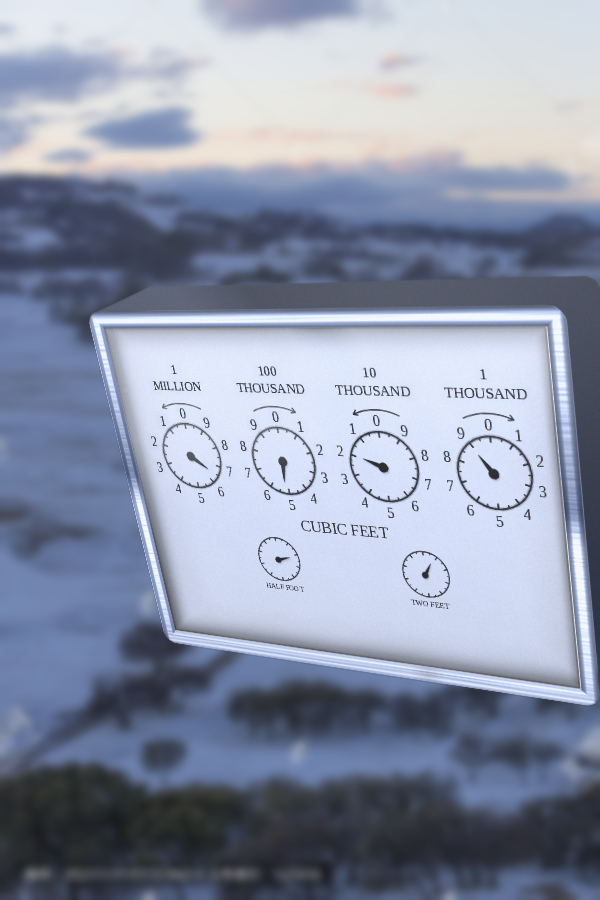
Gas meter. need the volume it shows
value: 651900 ft³
